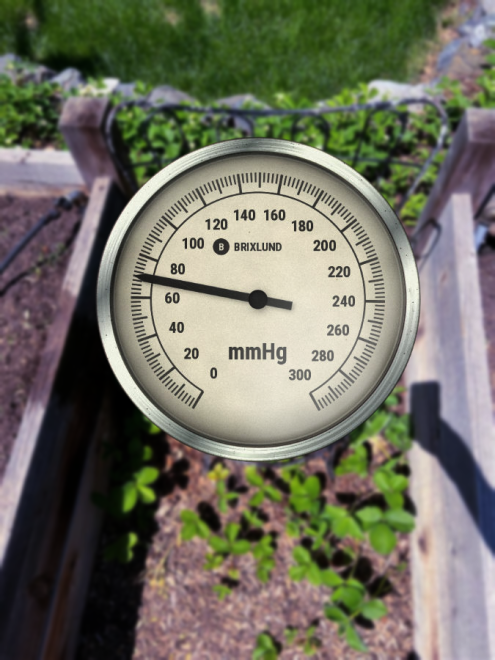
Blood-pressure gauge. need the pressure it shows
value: 70 mmHg
